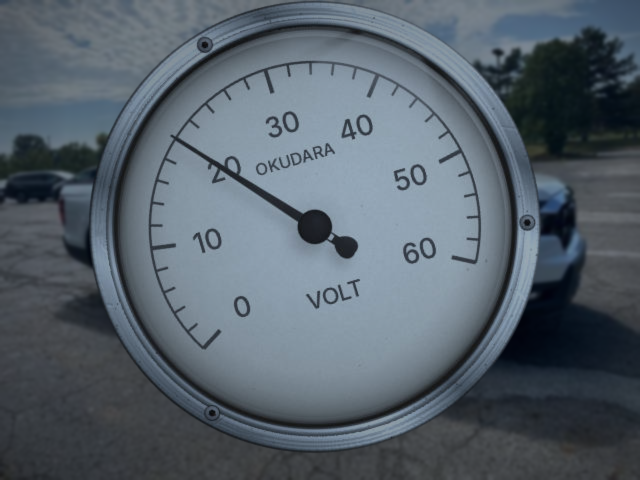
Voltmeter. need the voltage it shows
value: 20 V
